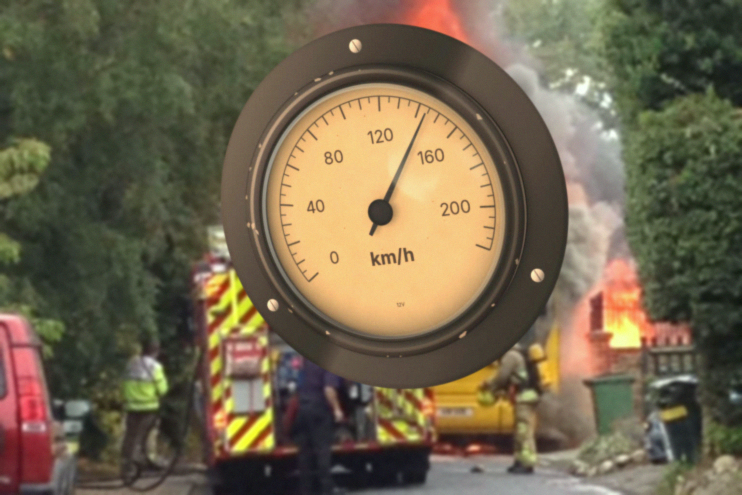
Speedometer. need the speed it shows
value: 145 km/h
